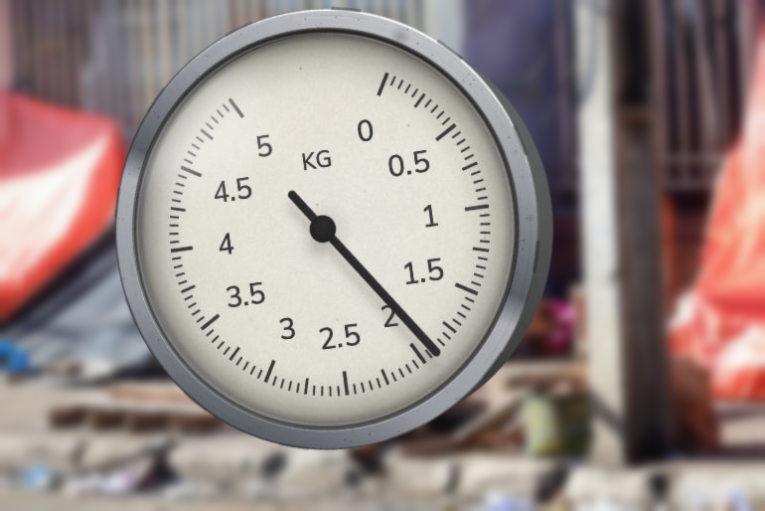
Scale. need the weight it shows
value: 1.9 kg
